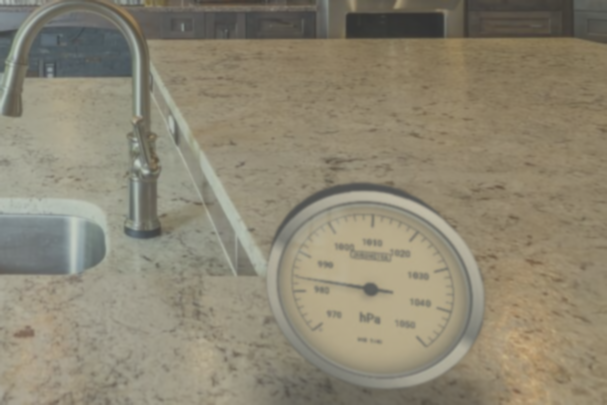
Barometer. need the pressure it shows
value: 984 hPa
